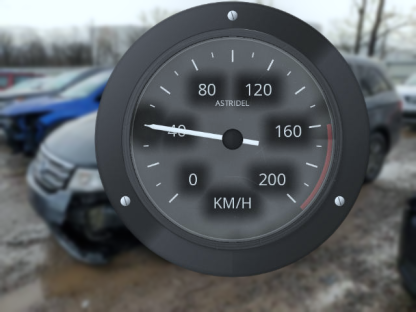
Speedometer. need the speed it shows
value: 40 km/h
